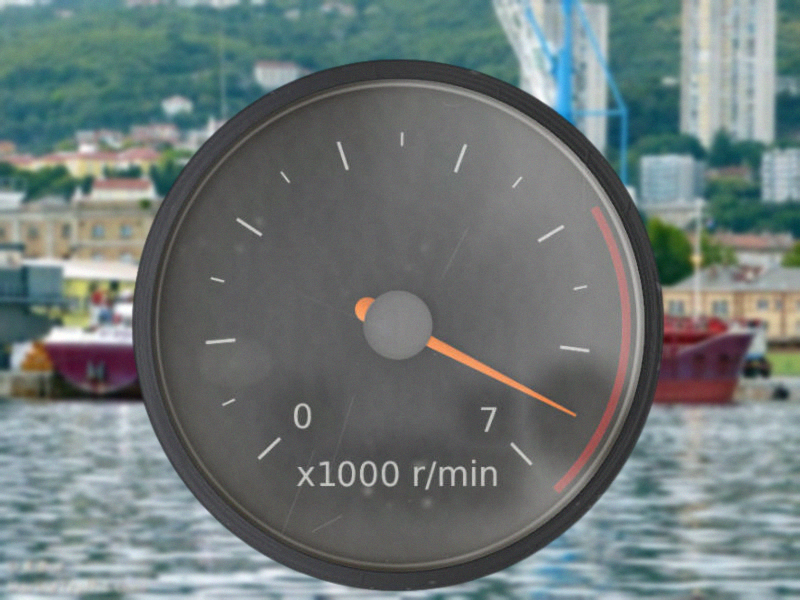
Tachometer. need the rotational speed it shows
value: 6500 rpm
